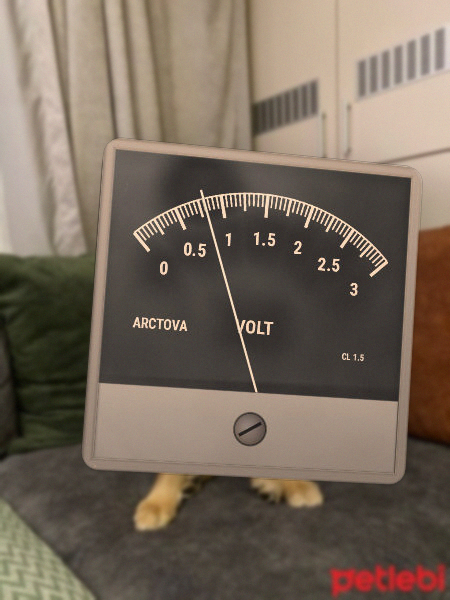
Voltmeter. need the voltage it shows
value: 0.8 V
